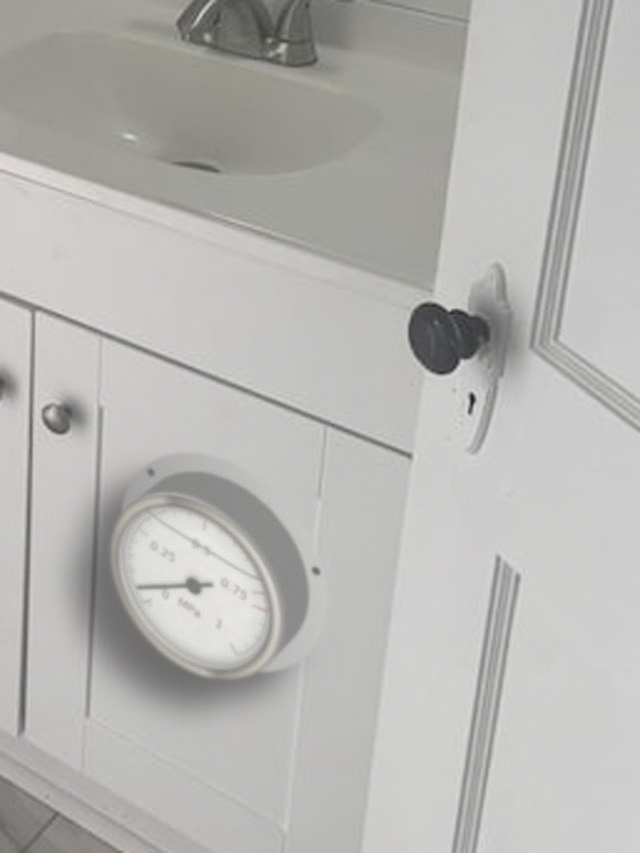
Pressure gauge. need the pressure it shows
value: 0.05 MPa
